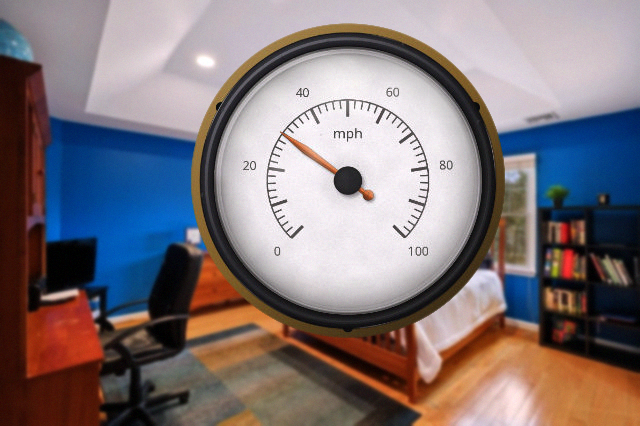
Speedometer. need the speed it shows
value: 30 mph
